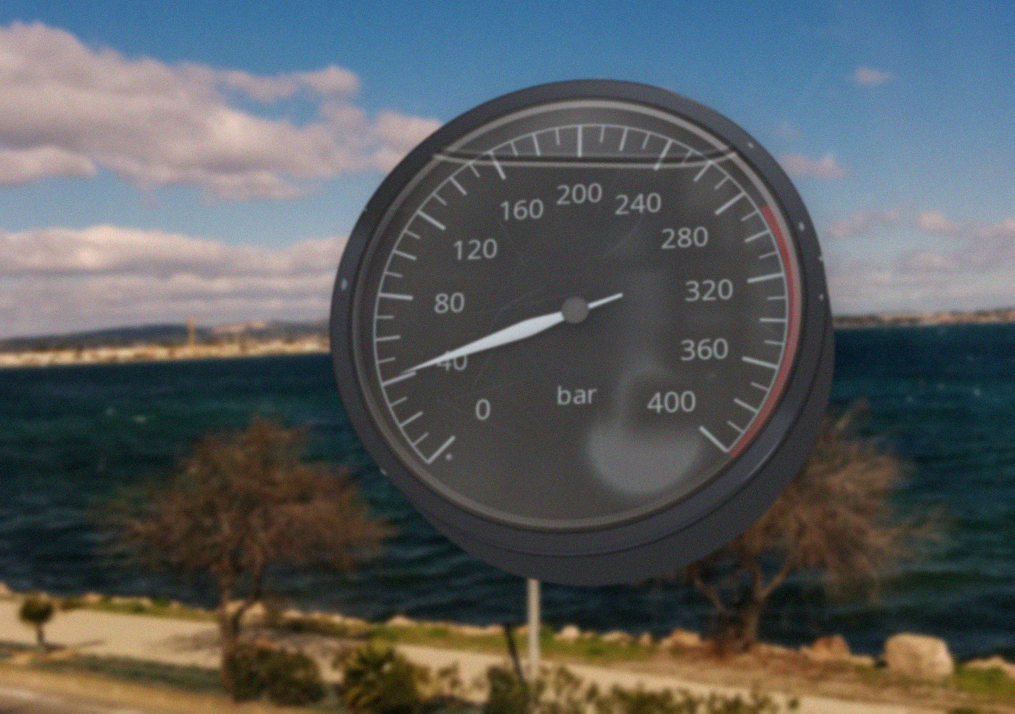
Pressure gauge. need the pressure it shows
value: 40 bar
